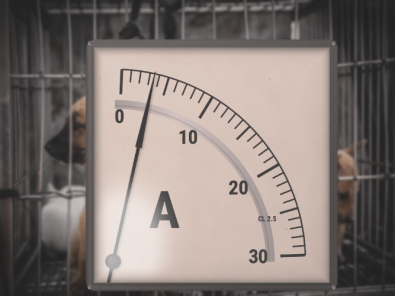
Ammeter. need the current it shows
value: 3.5 A
